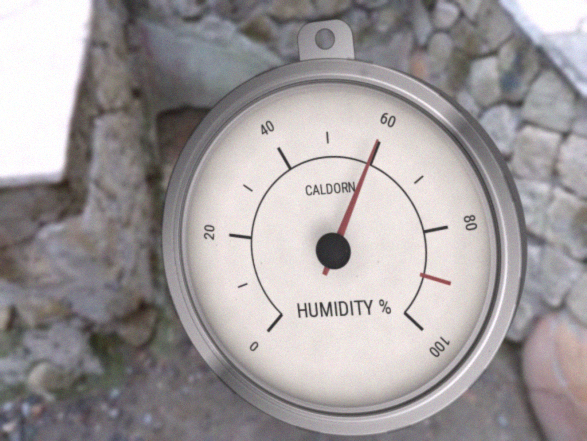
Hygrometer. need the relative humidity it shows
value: 60 %
